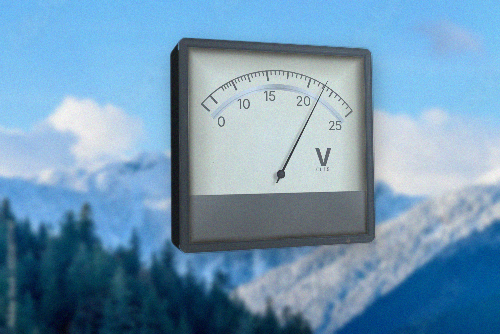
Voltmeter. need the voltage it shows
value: 21.5 V
